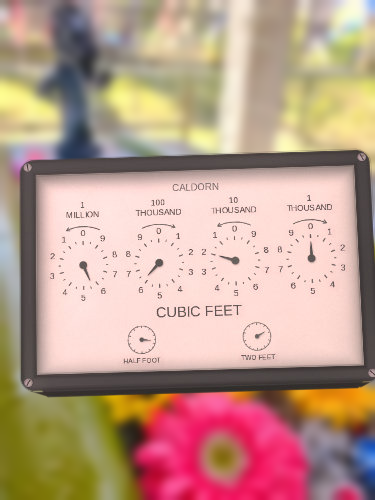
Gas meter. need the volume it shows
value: 562000 ft³
